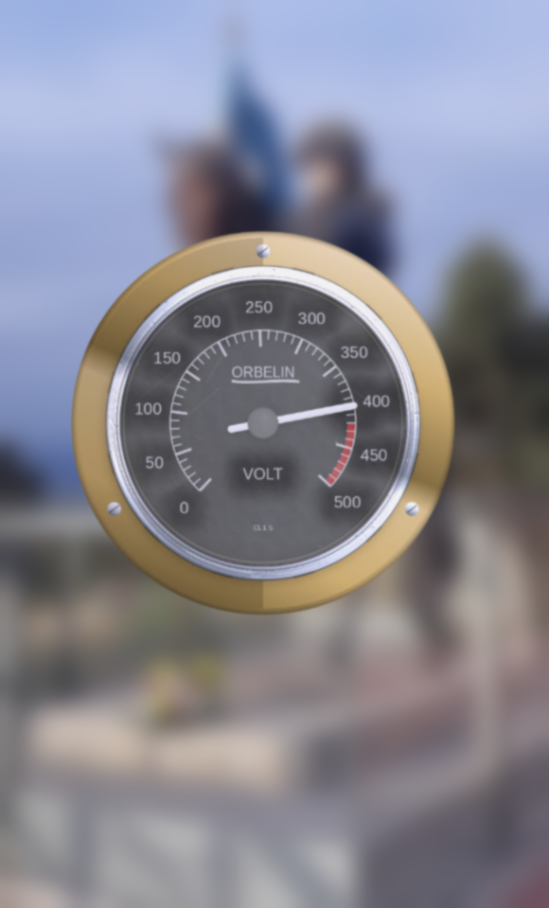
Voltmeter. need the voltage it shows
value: 400 V
